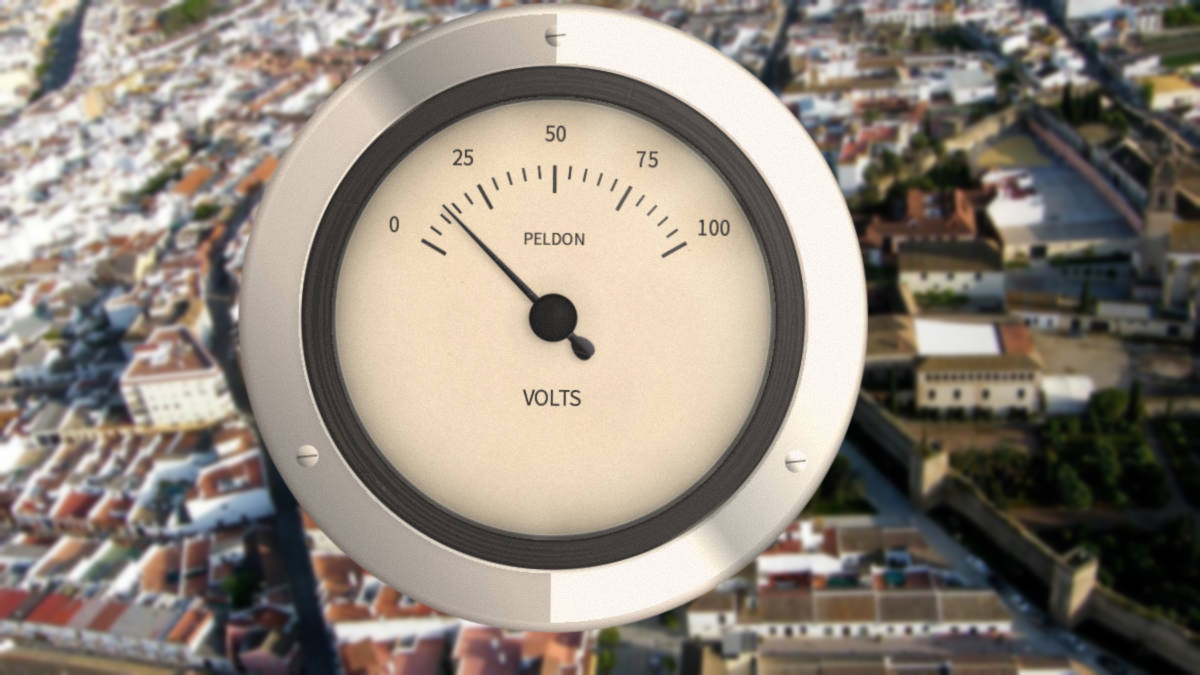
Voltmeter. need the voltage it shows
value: 12.5 V
